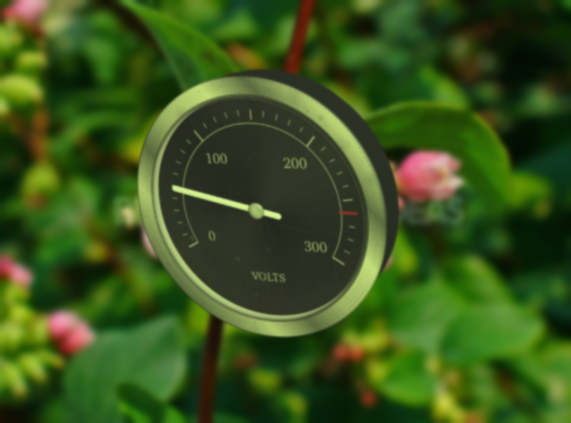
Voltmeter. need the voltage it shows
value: 50 V
